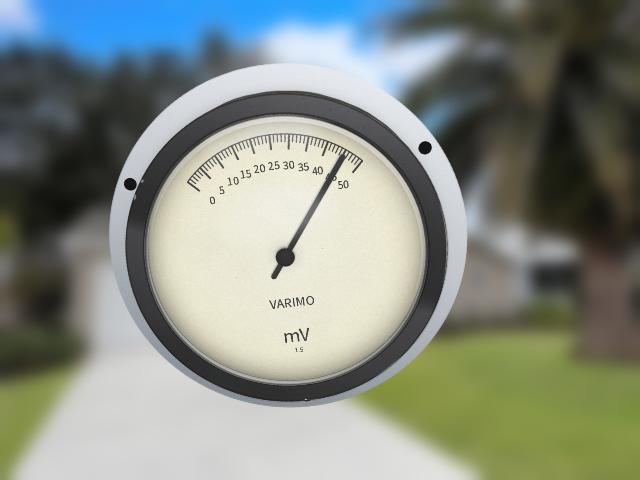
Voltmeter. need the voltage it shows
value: 45 mV
